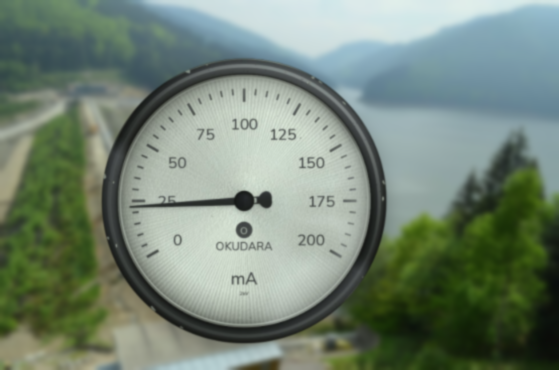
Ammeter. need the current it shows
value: 22.5 mA
